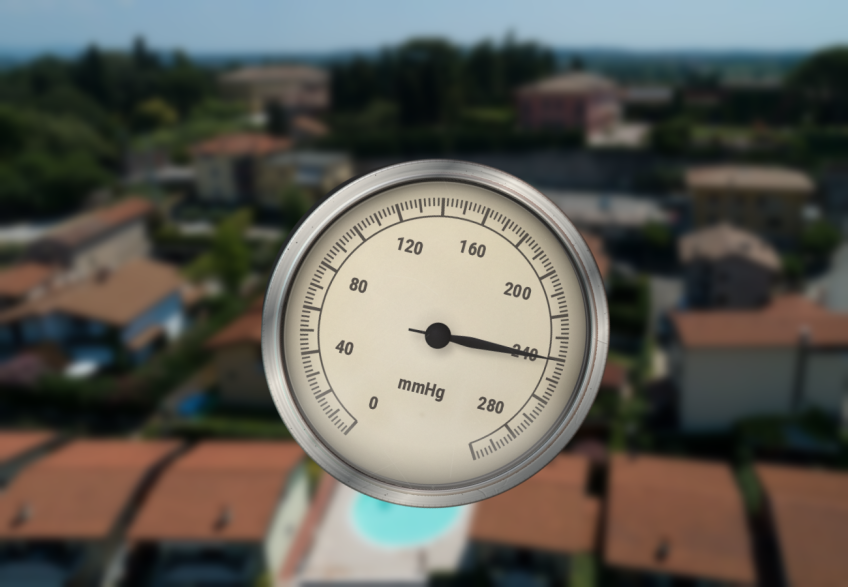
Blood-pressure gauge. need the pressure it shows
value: 240 mmHg
